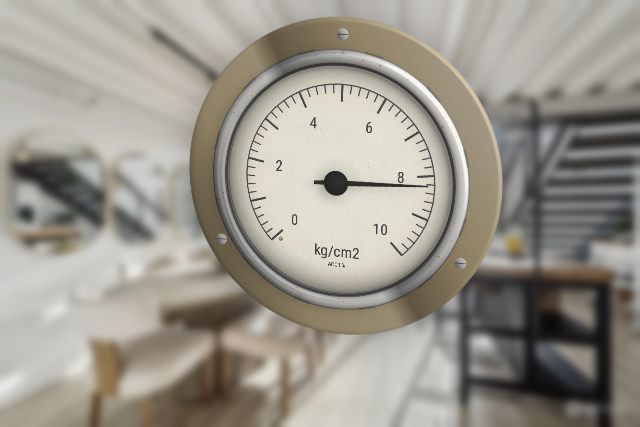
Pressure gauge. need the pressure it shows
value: 8.2 kg/cm²
